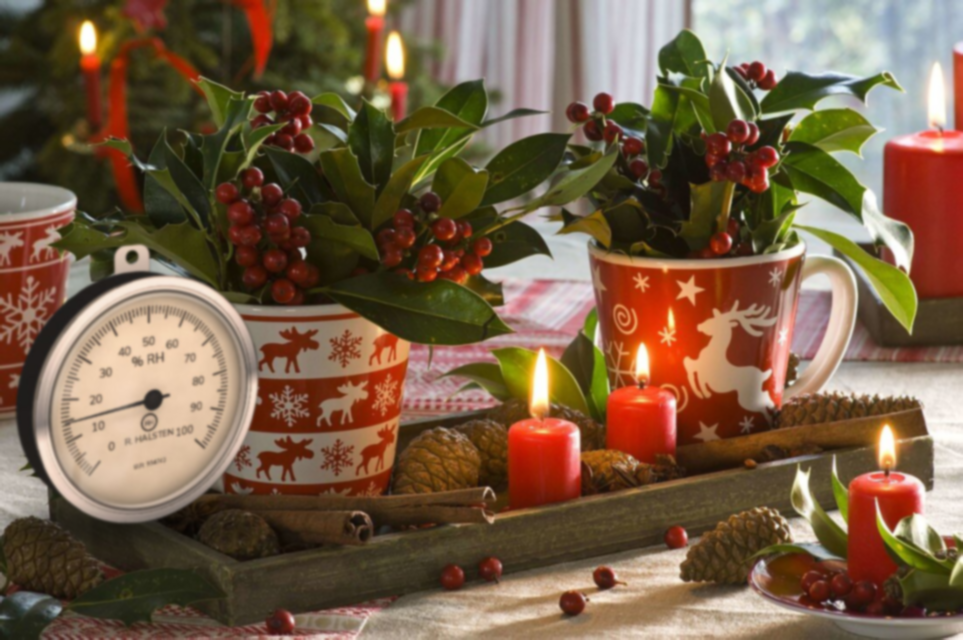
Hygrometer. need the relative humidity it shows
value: 15 %
